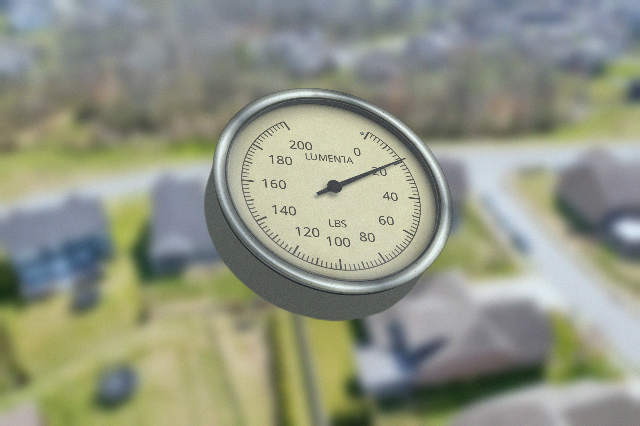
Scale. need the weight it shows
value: 20 lb
